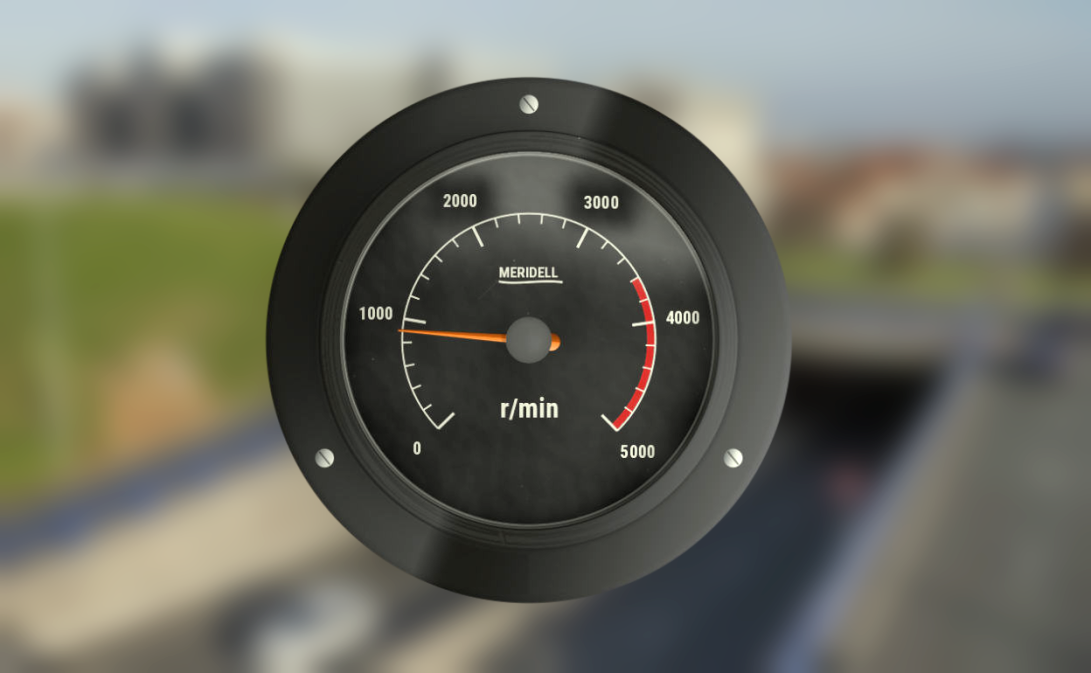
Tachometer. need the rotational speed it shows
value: 900 rpm
